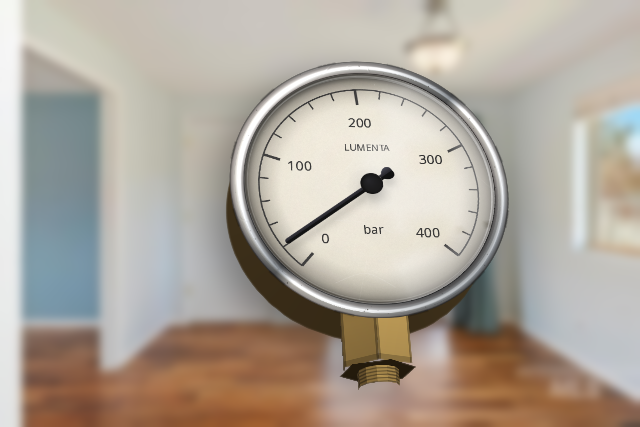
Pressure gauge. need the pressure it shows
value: 20 bar
